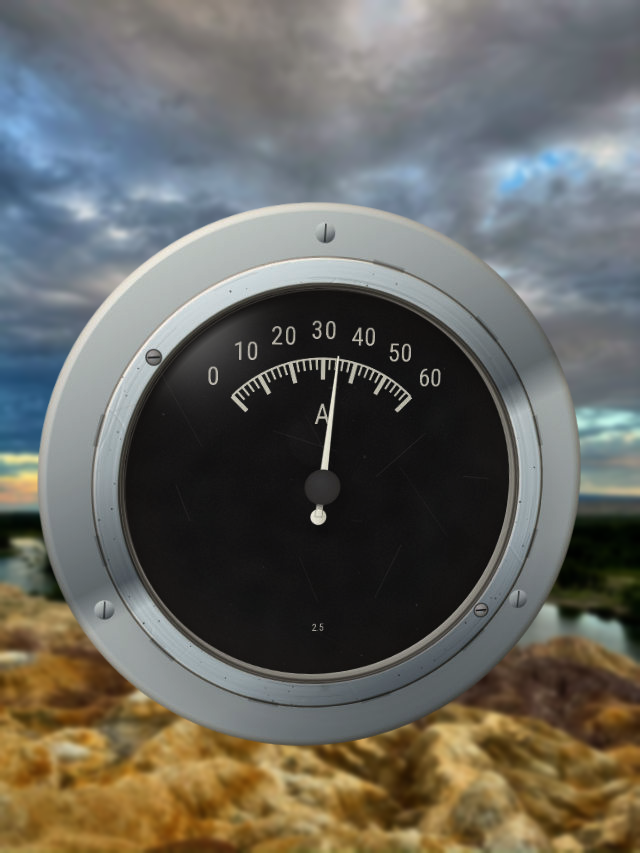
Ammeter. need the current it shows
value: 34 A
